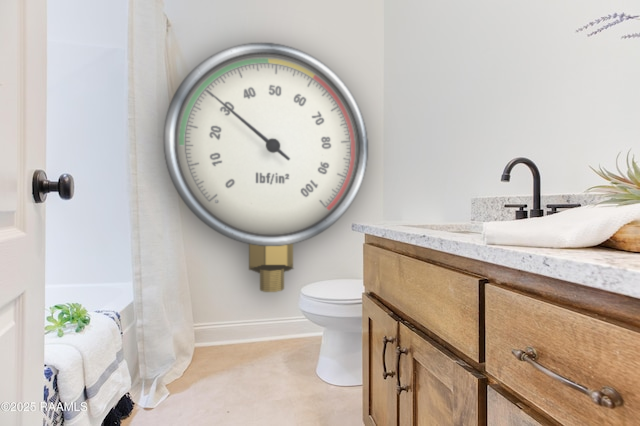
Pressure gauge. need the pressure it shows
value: 30 psi
